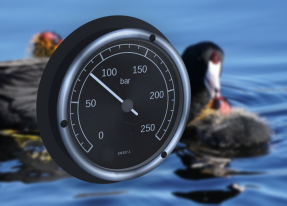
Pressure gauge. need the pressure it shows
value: 80 bar
